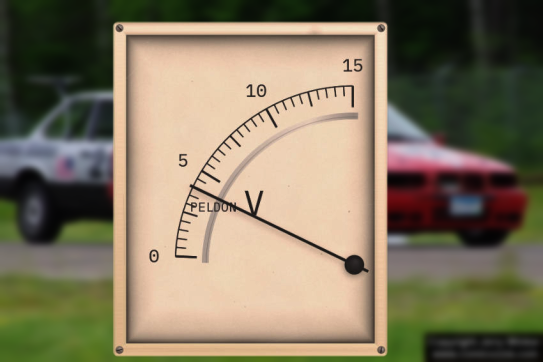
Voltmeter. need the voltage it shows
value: 4 V
